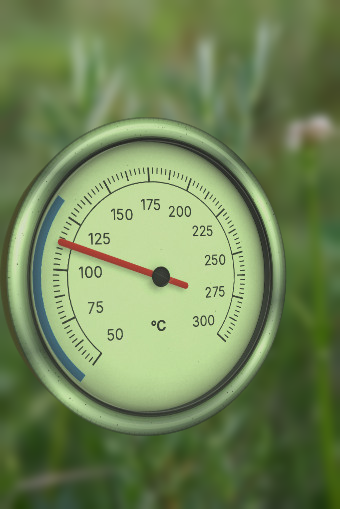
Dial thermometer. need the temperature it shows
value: 112.5 °C
